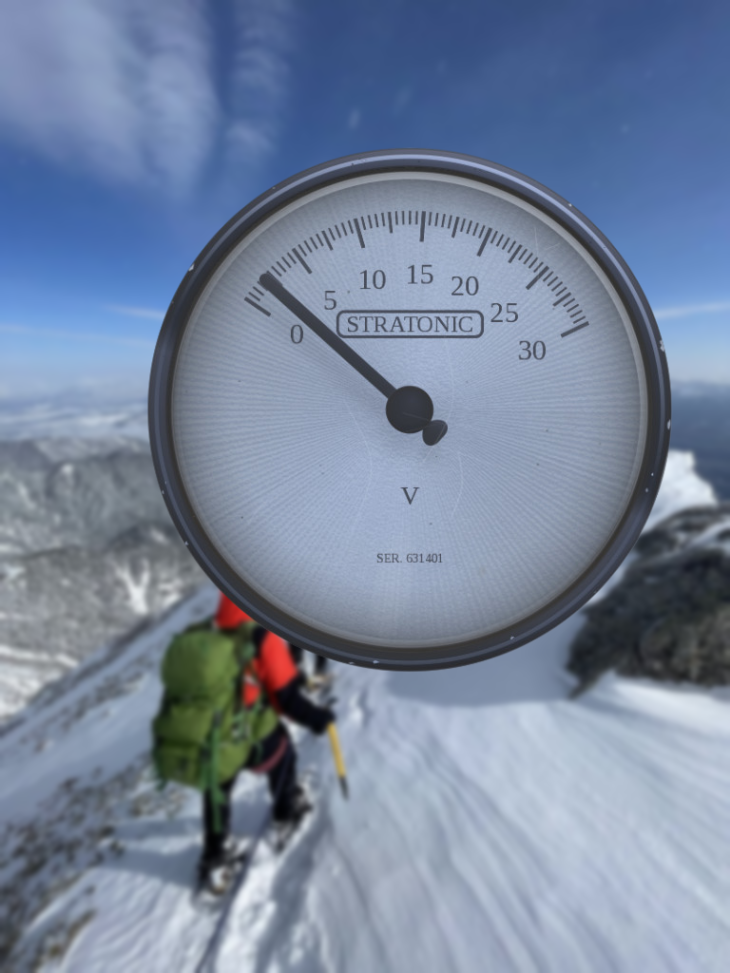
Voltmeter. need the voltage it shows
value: 2 V
